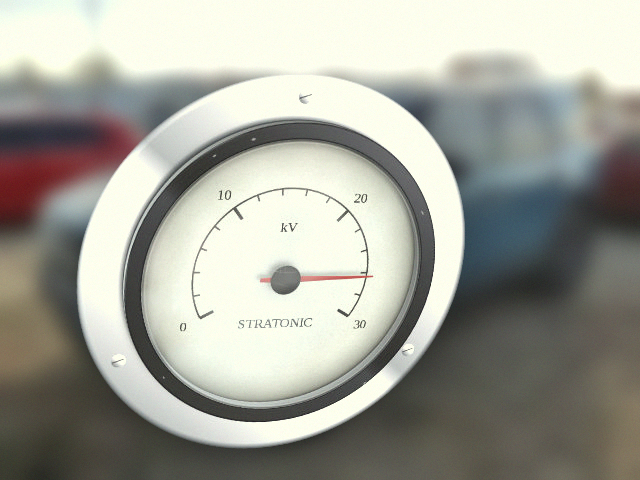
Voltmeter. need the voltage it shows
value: 26 kV
